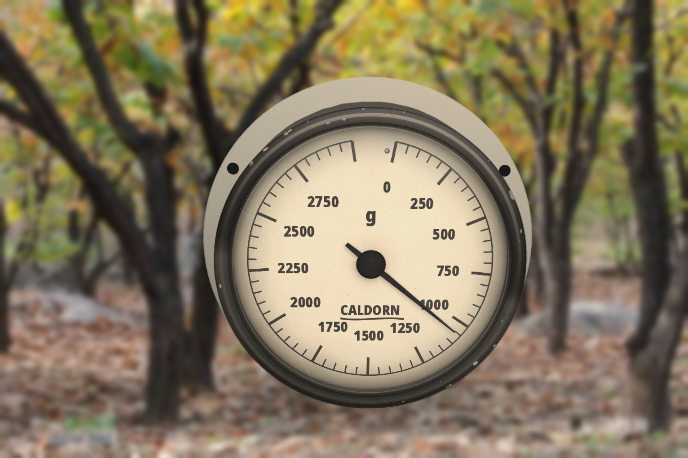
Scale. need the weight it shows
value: 1050 g
